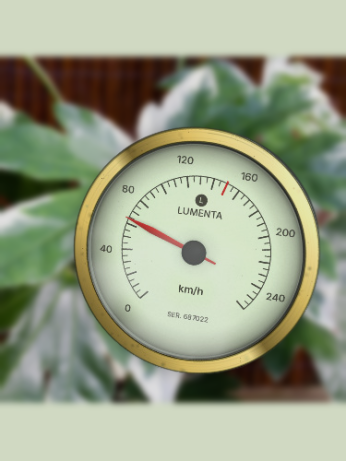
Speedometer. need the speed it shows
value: 65 km/h
